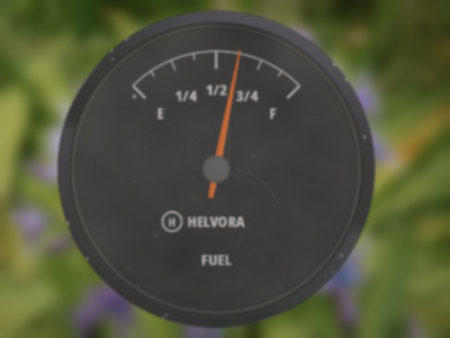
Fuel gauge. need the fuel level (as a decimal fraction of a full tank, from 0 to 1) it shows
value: 0.625
